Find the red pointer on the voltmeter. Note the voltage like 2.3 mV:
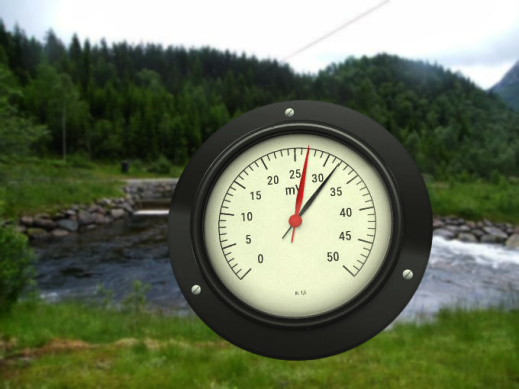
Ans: 27 mV
